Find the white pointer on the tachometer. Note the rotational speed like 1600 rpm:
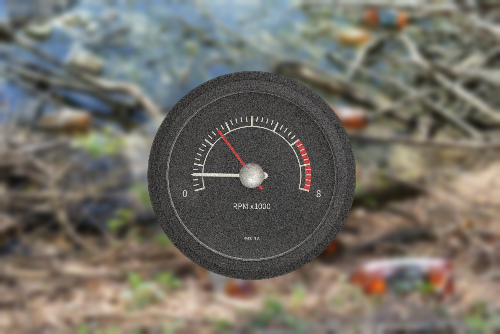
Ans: 600 rpm
